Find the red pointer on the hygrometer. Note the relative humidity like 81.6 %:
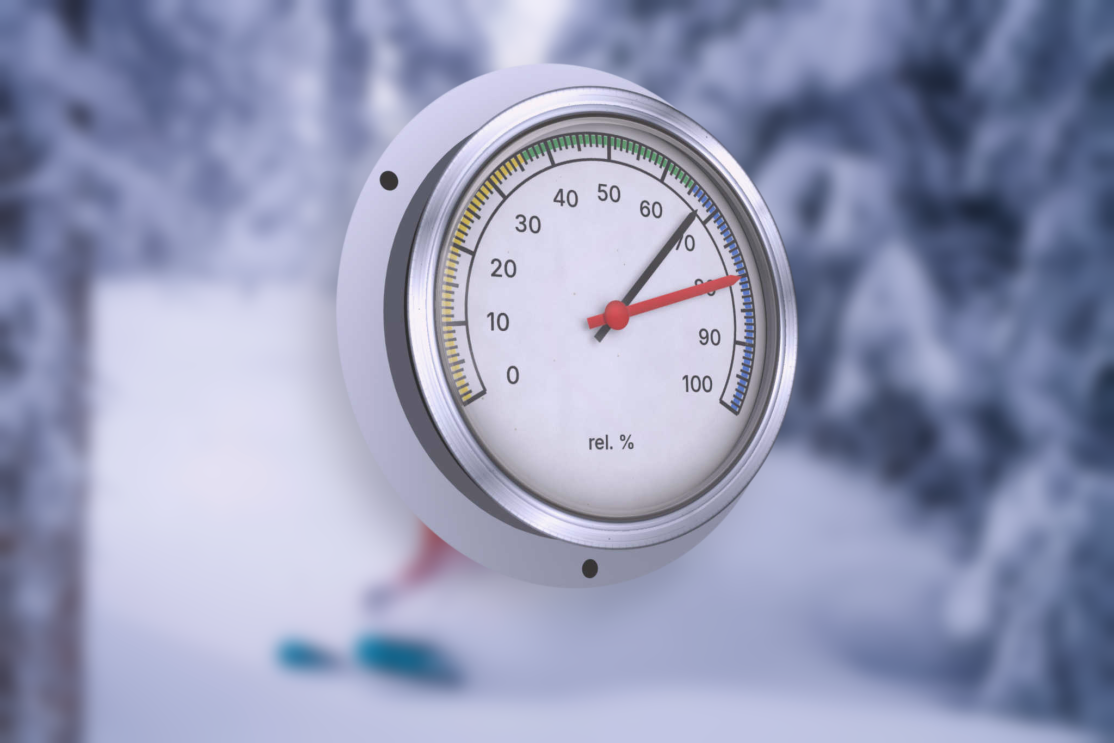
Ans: 80 %
